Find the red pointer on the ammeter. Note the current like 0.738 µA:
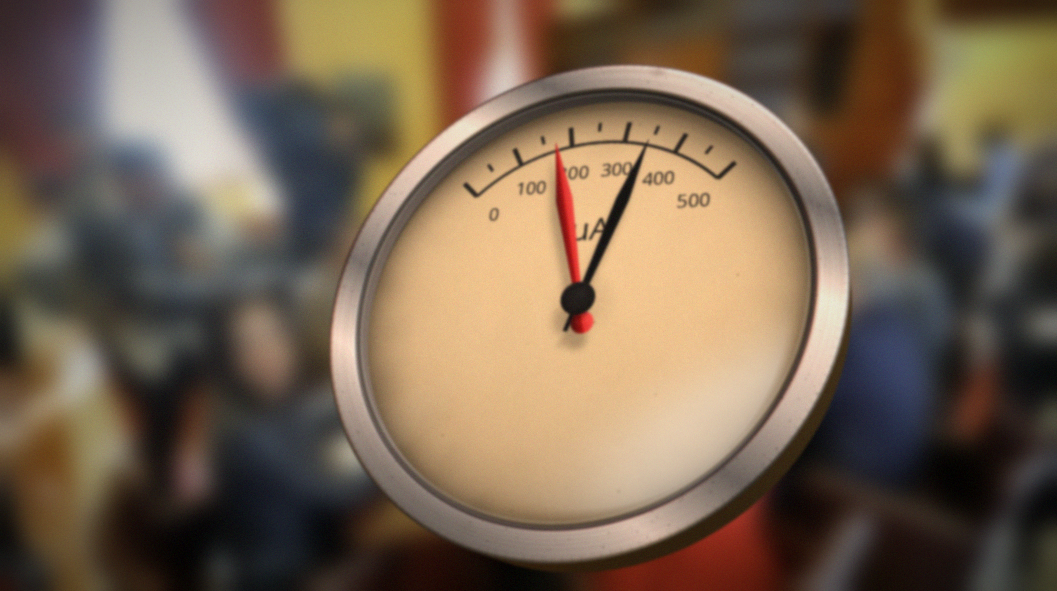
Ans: 175 µA
